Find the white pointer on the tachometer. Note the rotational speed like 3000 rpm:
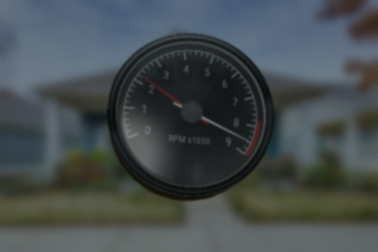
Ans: 8600 rpm
